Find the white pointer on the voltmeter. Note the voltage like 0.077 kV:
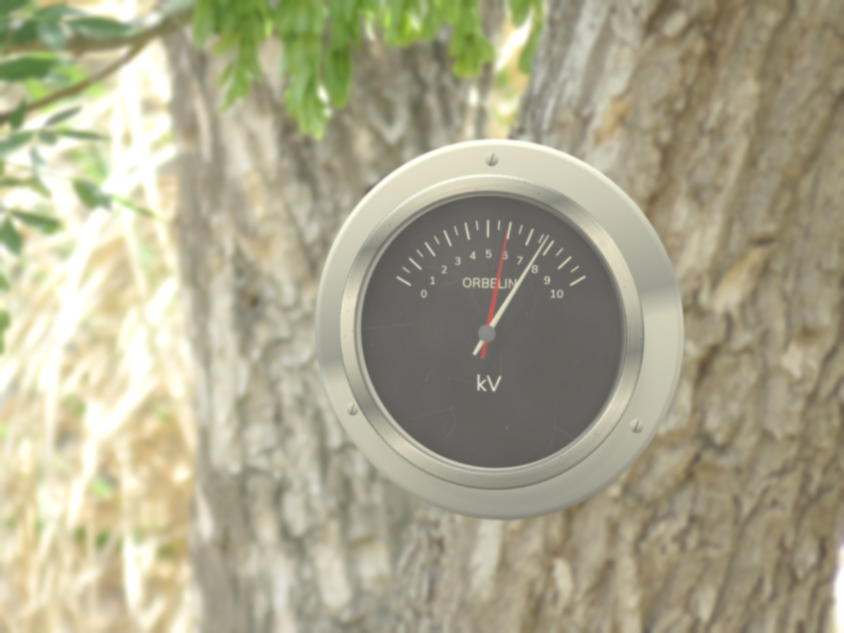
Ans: 7.75 kV
